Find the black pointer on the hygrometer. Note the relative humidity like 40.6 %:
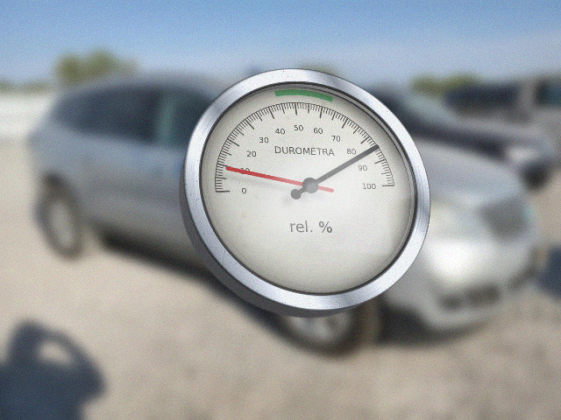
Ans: 85 %
